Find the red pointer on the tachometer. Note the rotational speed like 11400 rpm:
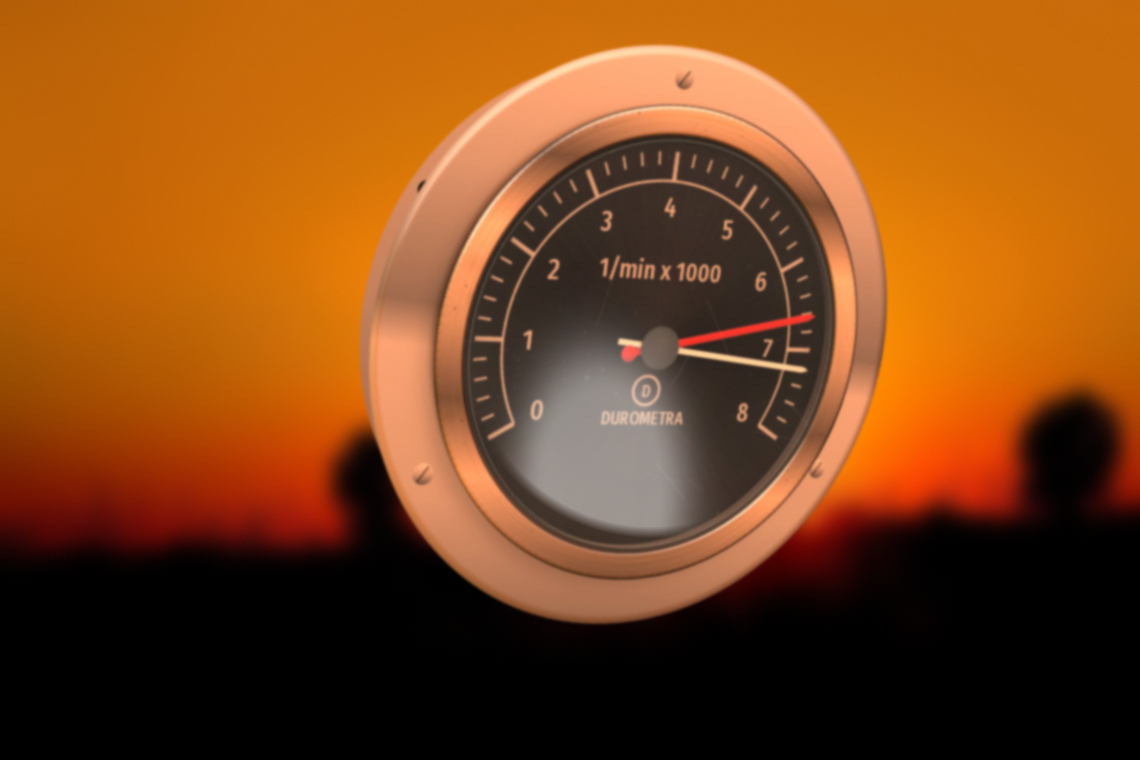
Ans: 6600 rpm
